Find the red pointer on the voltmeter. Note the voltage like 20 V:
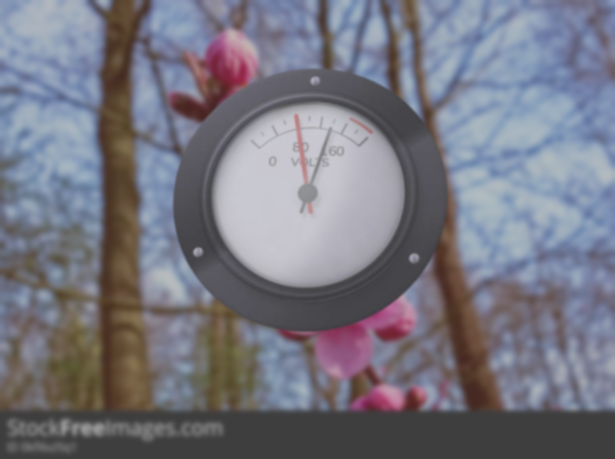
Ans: 80 V
